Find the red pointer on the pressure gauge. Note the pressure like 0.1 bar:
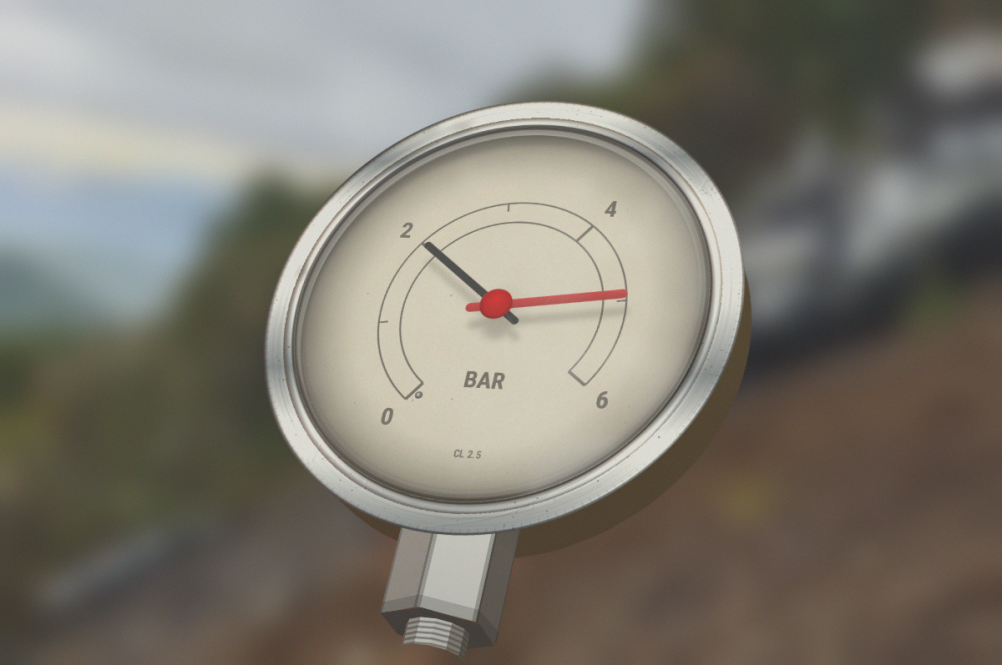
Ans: 5 bar
